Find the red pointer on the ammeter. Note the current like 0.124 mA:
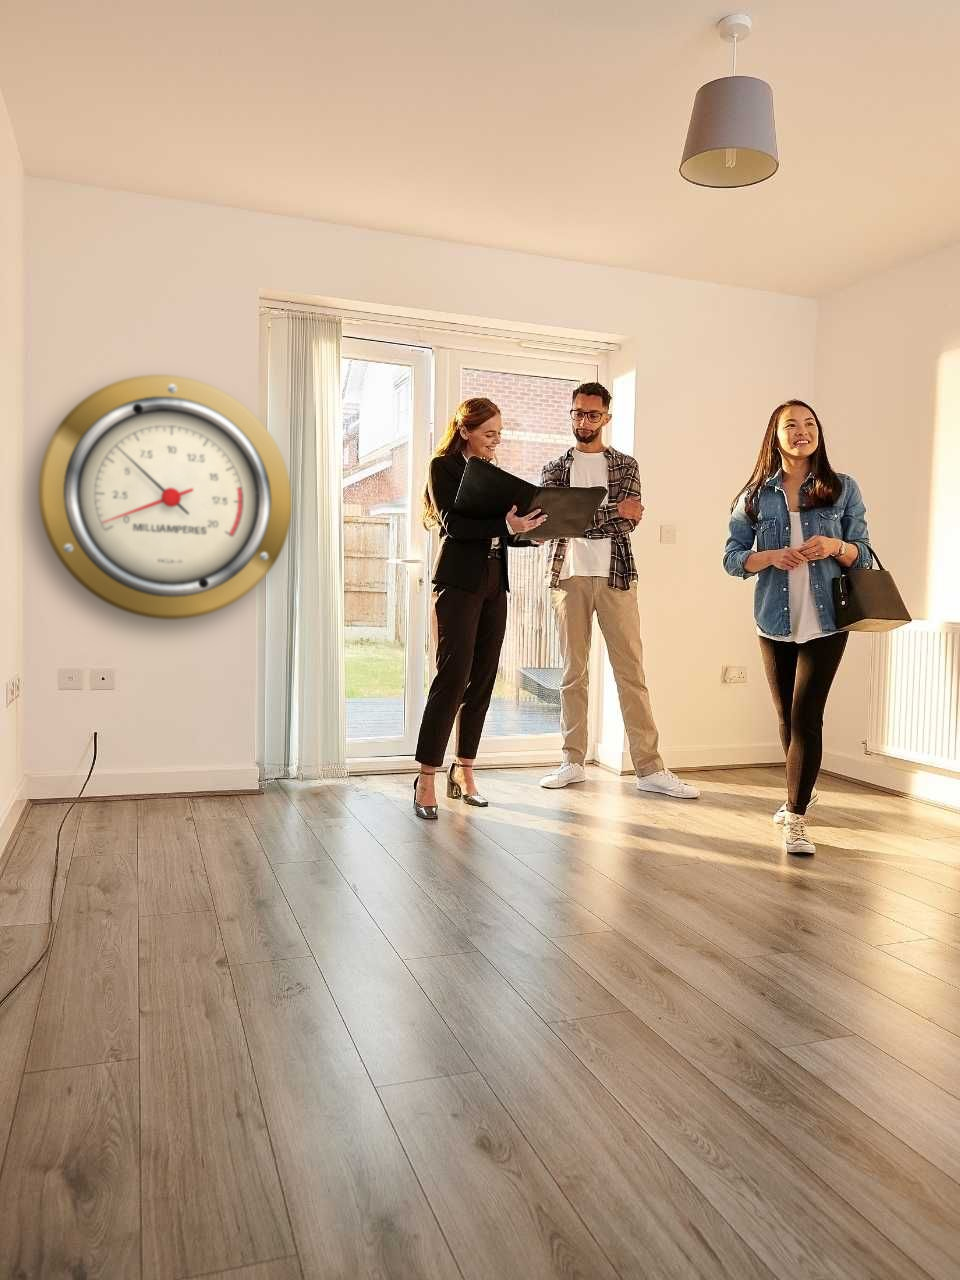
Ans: 0.5 mA
